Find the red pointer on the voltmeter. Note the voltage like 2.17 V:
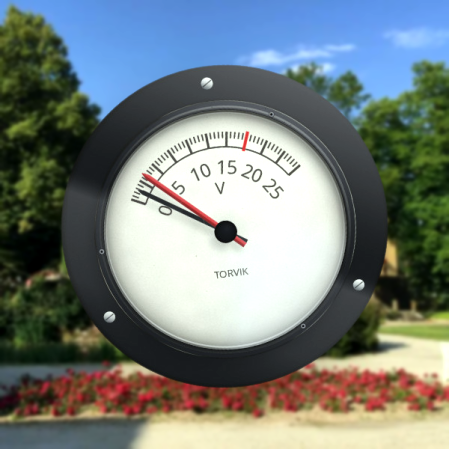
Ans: 3.5 V
